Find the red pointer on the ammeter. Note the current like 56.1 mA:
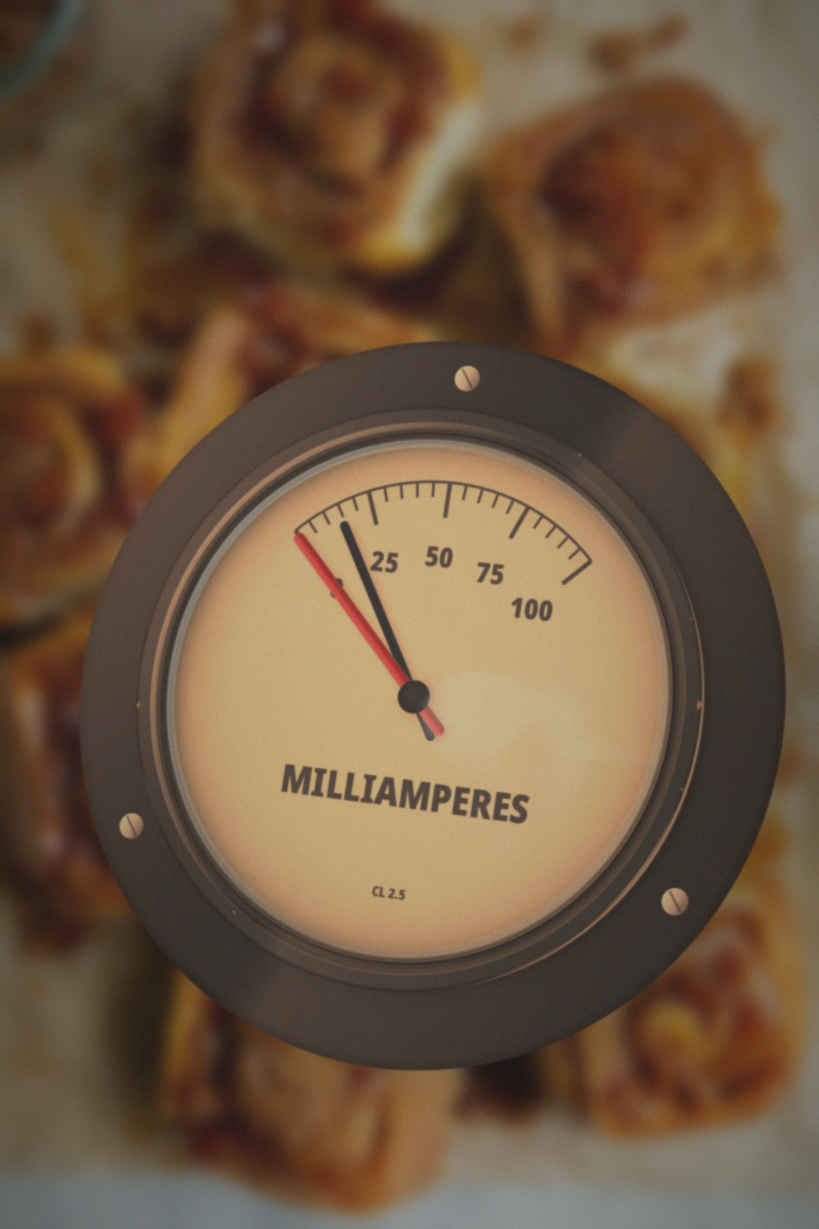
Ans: 0 mA
